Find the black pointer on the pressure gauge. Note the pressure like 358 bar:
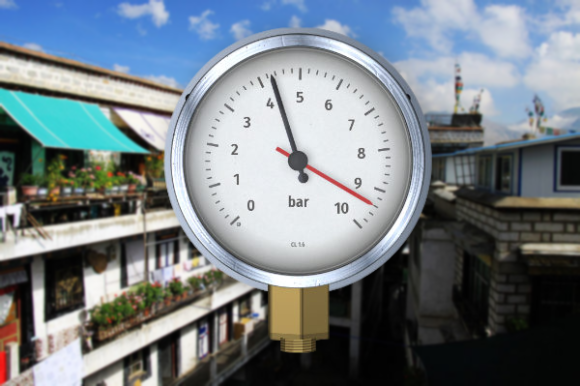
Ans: 4.3 bar
